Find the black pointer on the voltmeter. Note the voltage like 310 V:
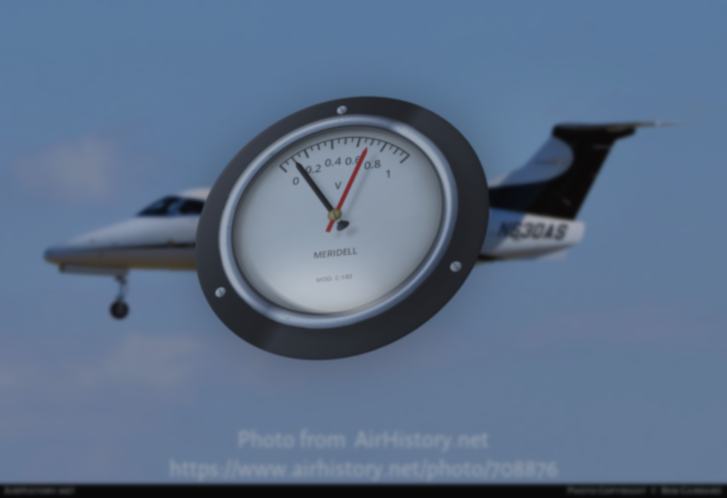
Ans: 0.1 V
